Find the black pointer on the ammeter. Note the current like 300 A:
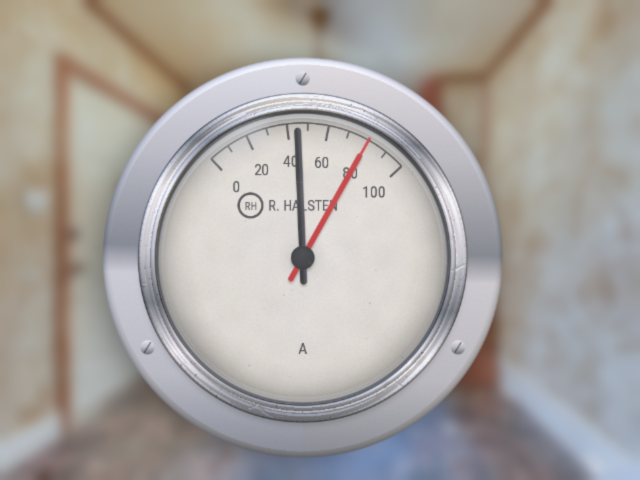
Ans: 45 A
